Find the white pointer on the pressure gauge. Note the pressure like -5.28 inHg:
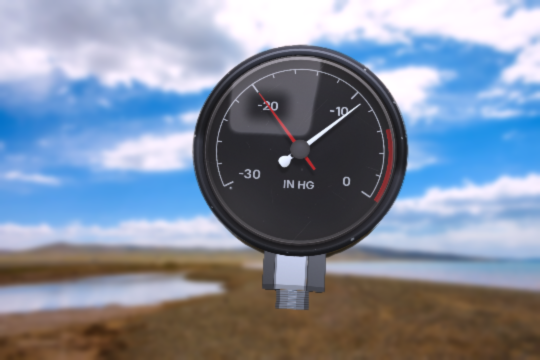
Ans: -9 inHg
